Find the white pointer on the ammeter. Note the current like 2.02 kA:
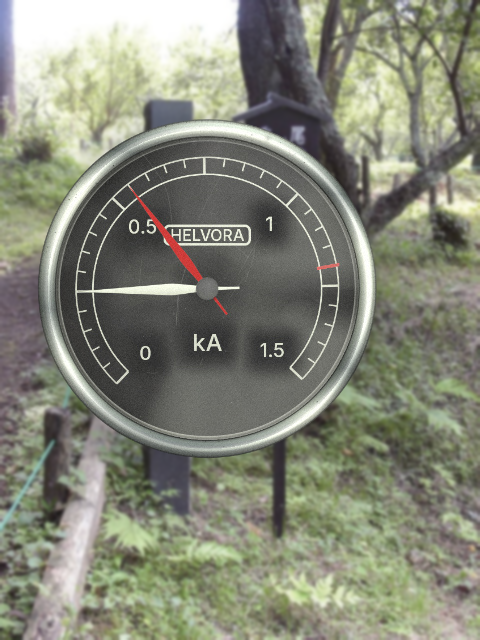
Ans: 0.25 kA
